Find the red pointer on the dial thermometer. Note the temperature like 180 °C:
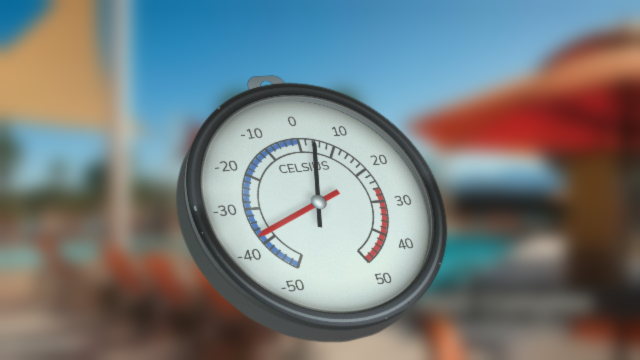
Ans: -38 °C
